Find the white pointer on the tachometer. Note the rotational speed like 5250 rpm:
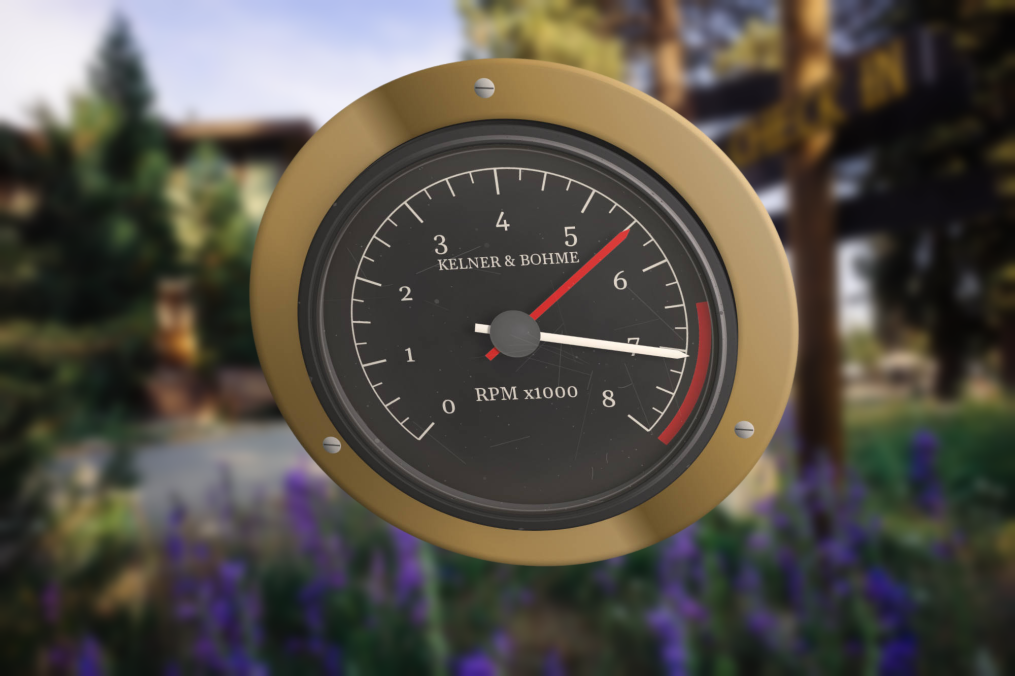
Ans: 7000 rpm
